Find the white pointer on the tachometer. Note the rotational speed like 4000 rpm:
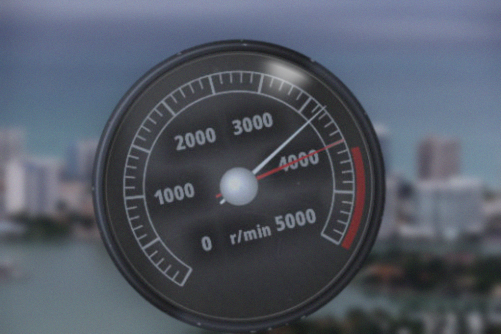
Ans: 3650 rpm
